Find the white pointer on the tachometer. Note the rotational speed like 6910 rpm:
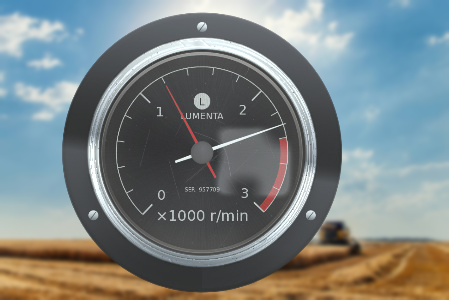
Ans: 2300 rpm
